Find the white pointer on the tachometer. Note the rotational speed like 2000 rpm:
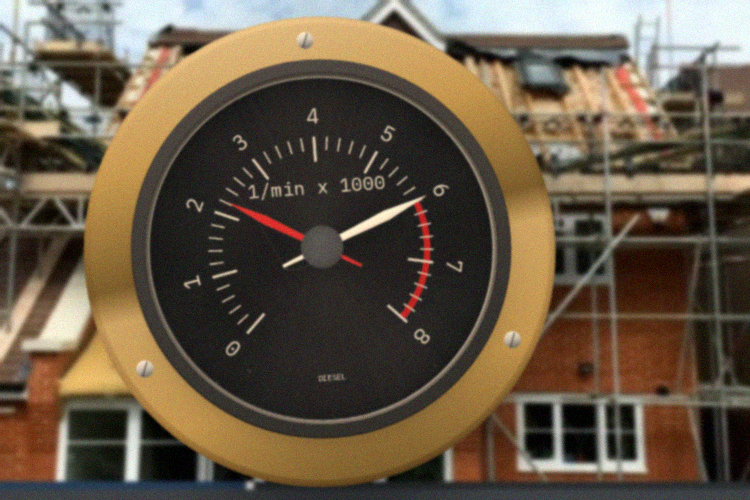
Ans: 6000 rpm
